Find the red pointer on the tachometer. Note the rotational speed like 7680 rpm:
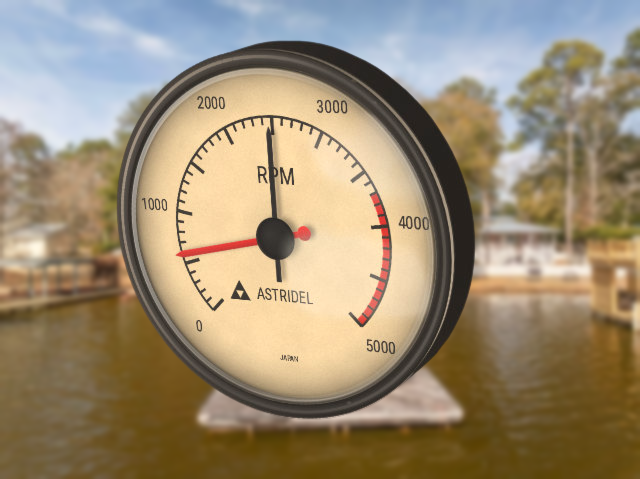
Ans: 600 rpm
